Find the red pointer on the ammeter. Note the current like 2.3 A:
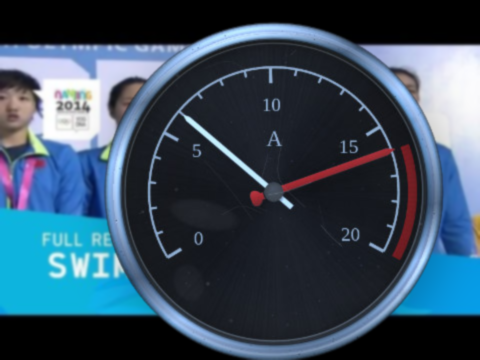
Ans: 16 A
